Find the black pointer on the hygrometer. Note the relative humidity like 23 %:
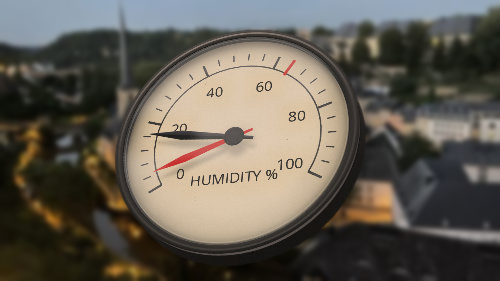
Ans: 16 %
